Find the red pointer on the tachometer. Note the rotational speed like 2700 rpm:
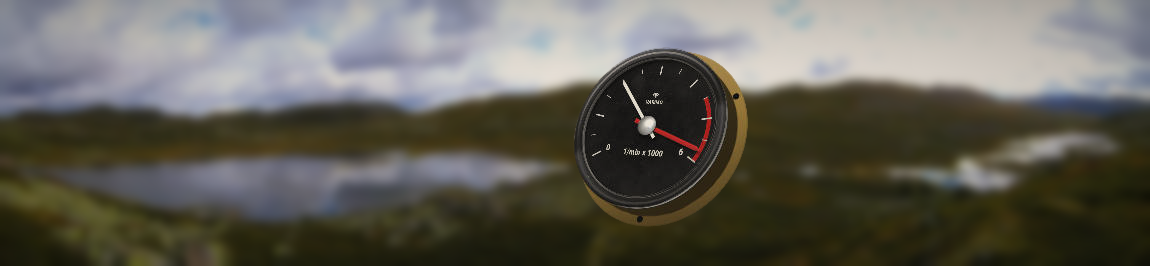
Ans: 5750 rpm
